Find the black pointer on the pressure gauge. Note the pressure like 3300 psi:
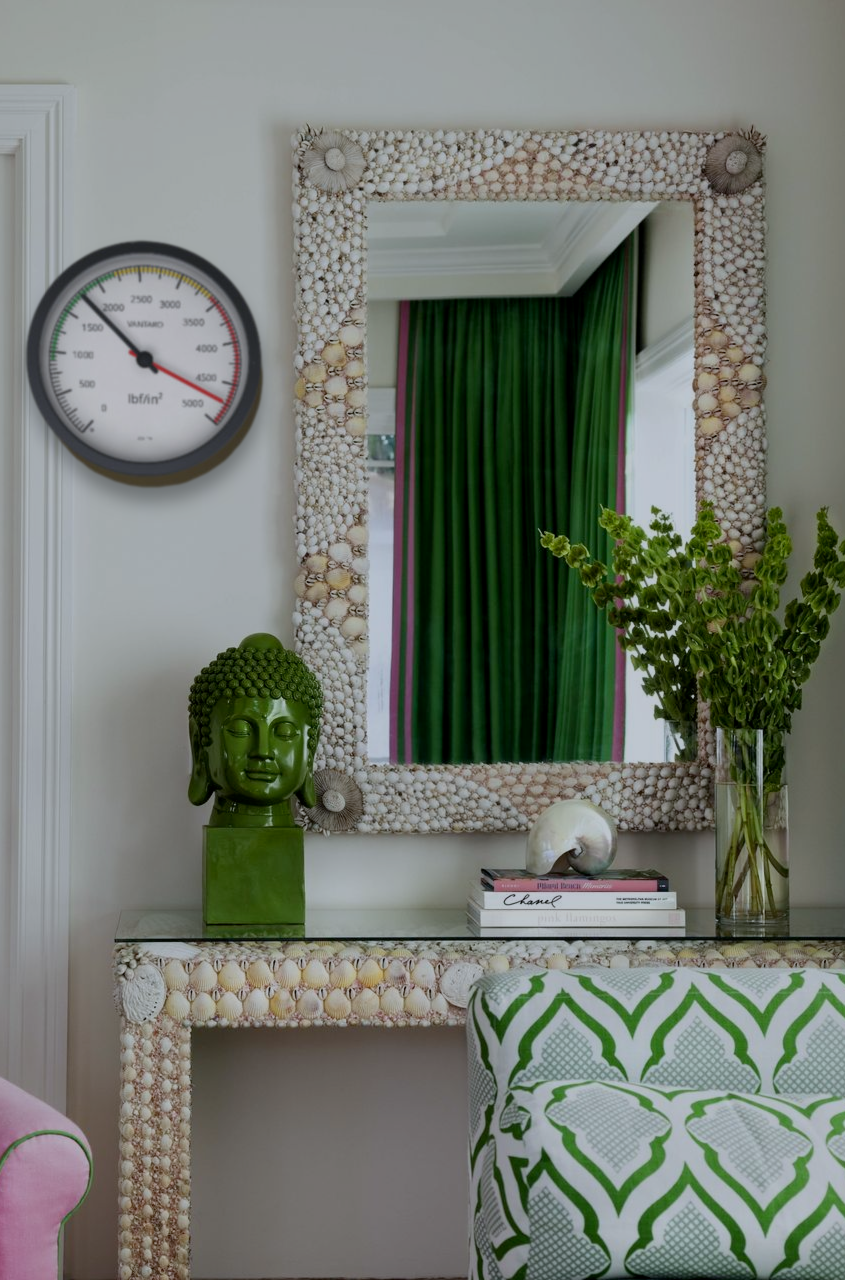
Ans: 1750 psi
